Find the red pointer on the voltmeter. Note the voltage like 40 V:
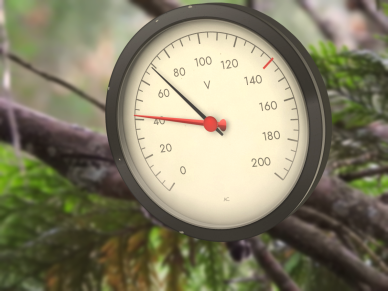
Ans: 42.5 V
